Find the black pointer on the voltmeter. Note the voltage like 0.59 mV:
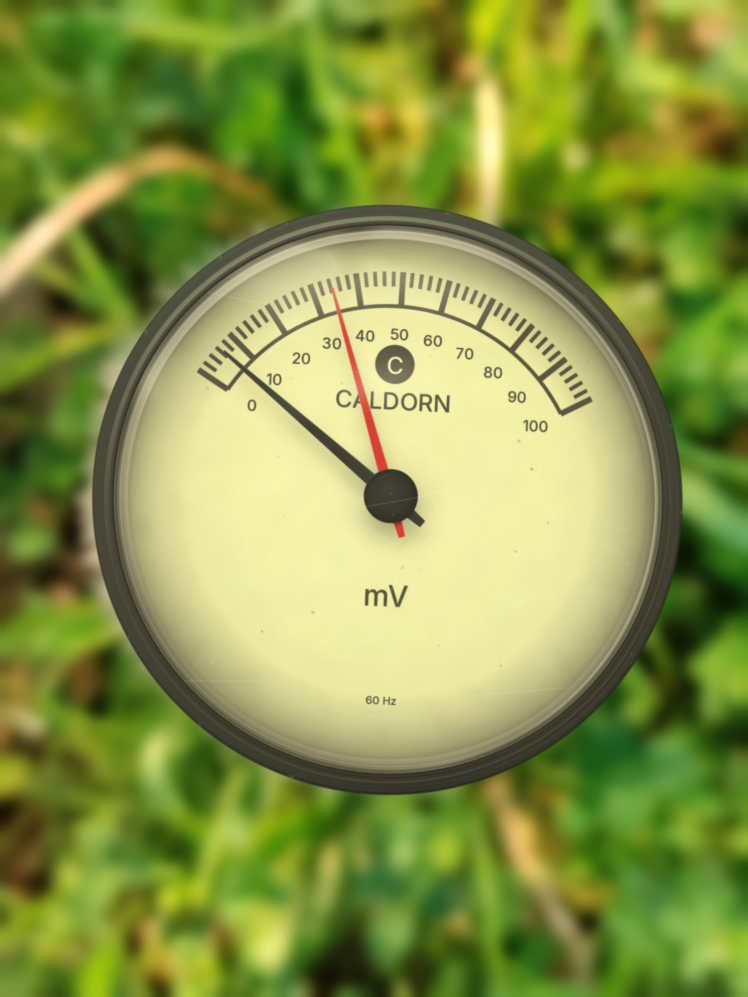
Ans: 6 mV
